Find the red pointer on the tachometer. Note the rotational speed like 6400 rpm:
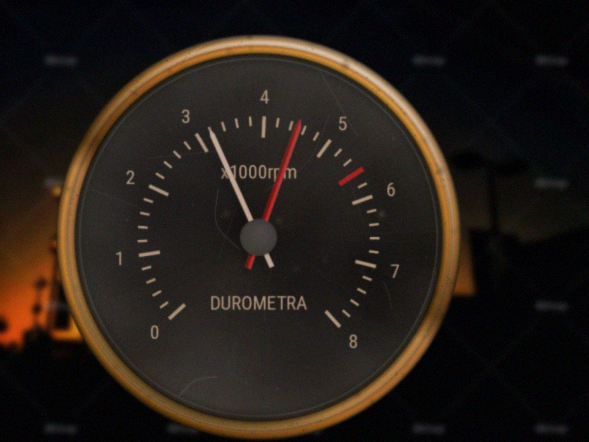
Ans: 4500 rpm
